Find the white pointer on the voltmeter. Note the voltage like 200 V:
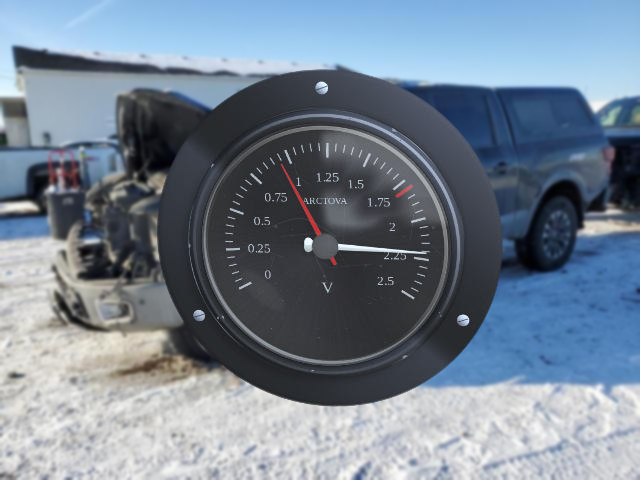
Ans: 2.2 V
